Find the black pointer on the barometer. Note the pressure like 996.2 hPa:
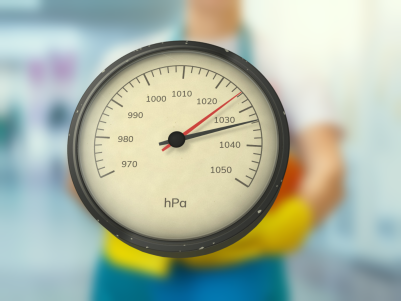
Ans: 1034 hPa
